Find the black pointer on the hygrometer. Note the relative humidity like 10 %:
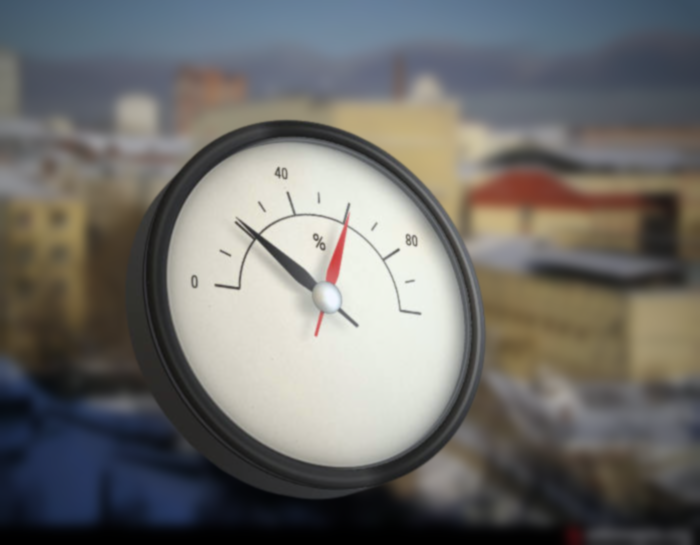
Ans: 20 %
